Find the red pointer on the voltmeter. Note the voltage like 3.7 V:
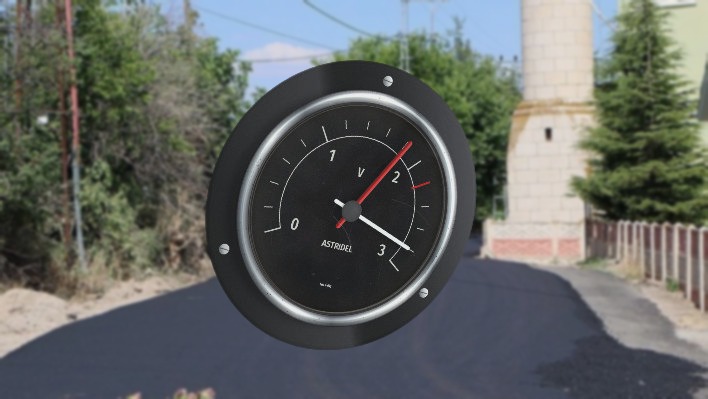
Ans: 1.8 V
